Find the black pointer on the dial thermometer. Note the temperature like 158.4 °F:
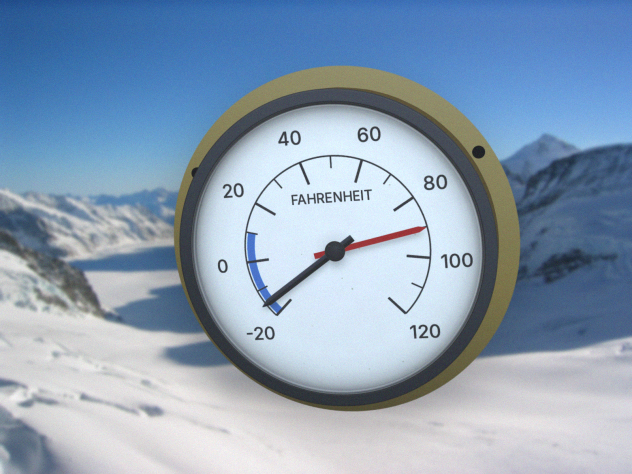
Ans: -15 °F
